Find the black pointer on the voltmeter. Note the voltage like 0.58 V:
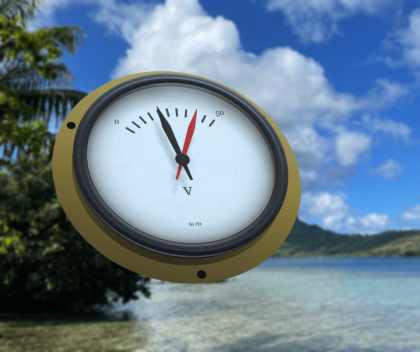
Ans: 20 V
